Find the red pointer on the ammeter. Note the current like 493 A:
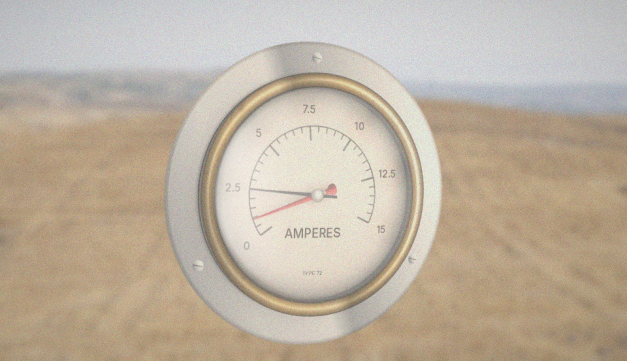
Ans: 1 A
